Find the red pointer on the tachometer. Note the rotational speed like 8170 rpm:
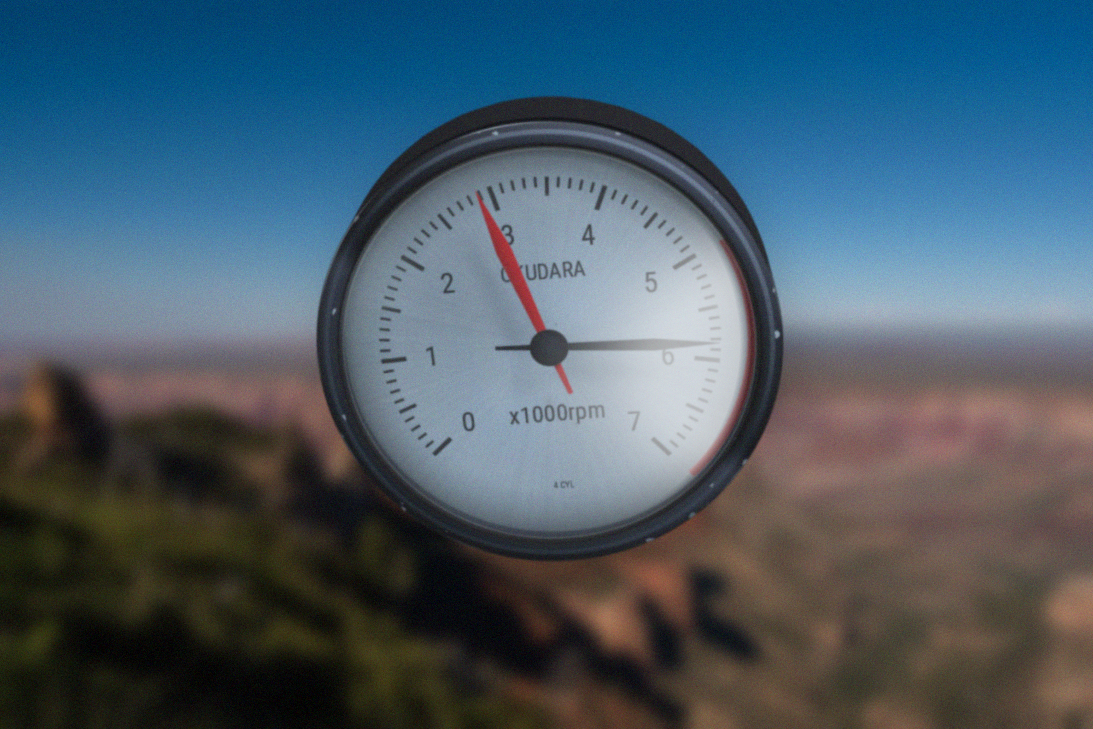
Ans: 2900 rpm
